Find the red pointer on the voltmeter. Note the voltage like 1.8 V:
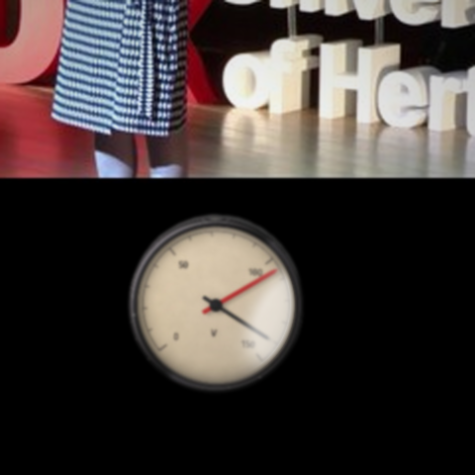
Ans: 105 V
